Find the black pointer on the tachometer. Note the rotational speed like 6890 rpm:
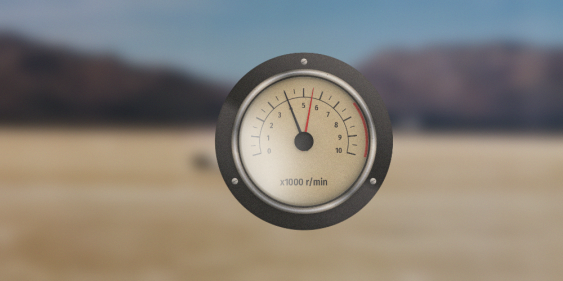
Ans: 4000 rpm
